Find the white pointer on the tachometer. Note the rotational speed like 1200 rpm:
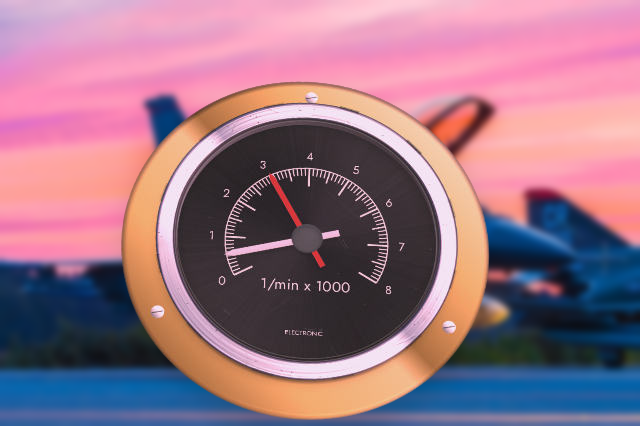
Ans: 500 rpm
